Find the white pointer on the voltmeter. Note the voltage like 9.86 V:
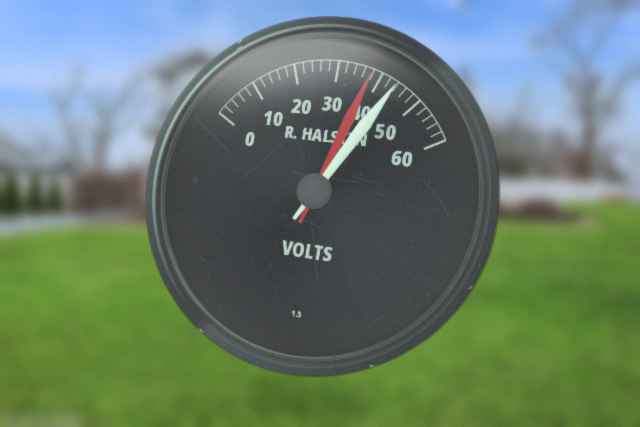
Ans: 44 V
